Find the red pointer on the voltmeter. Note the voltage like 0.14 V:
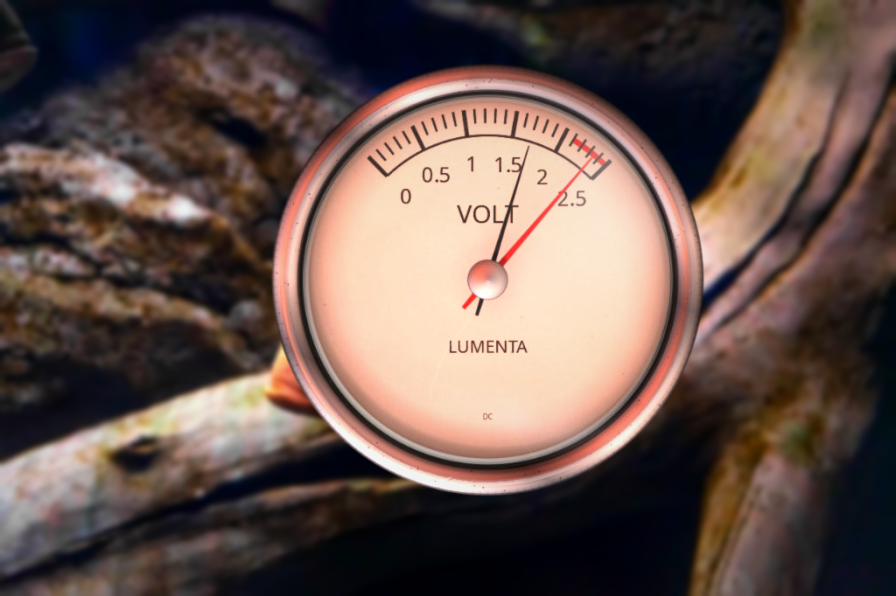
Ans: 2.35 V
